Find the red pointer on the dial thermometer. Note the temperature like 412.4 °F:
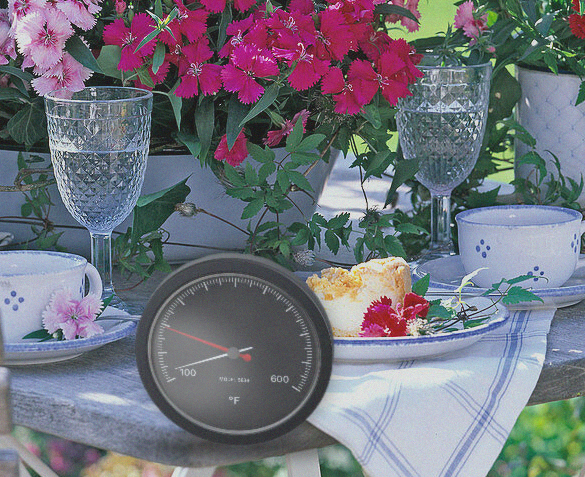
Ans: 200 °F
